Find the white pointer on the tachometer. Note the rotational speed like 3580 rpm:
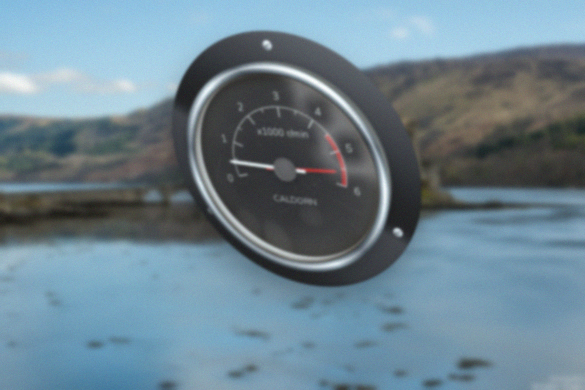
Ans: 500 rpm
